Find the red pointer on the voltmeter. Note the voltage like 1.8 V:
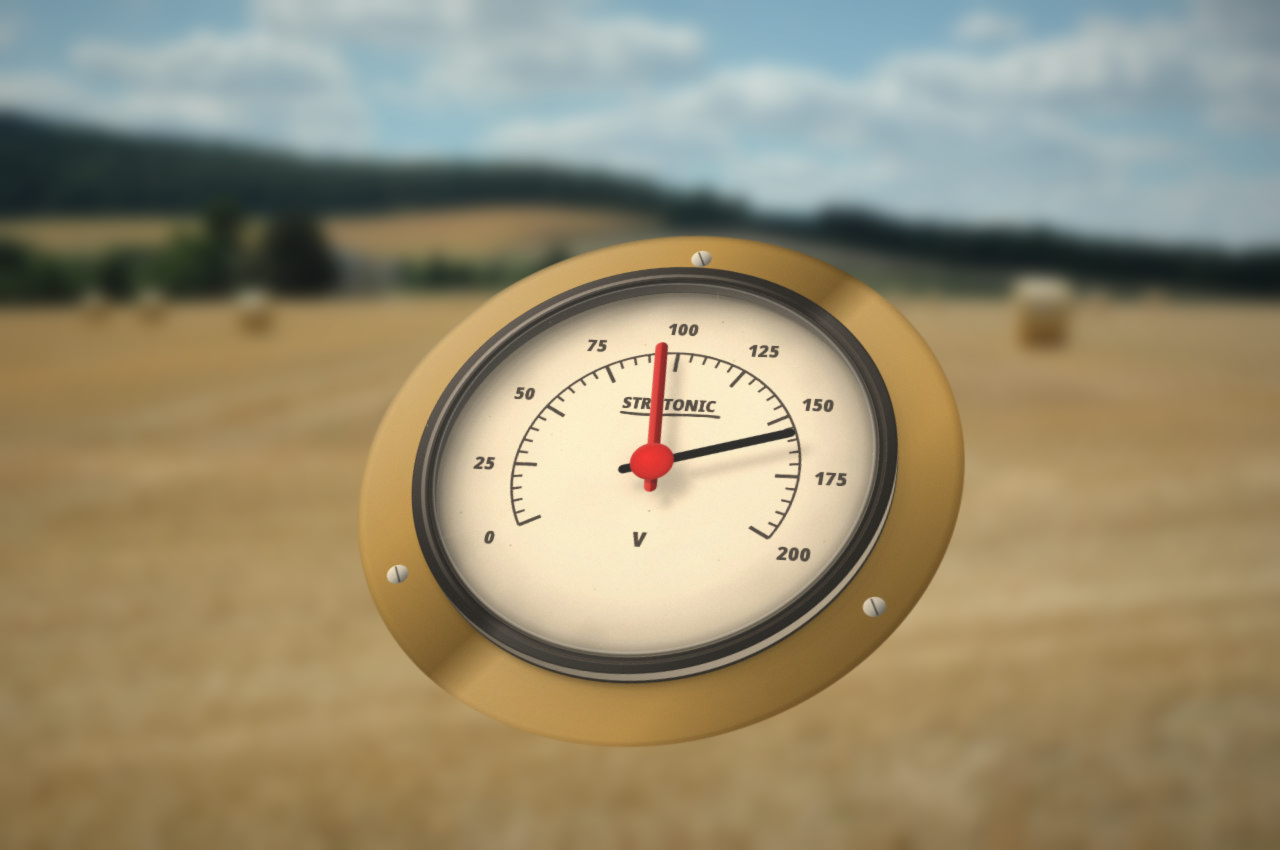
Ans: 95 V
